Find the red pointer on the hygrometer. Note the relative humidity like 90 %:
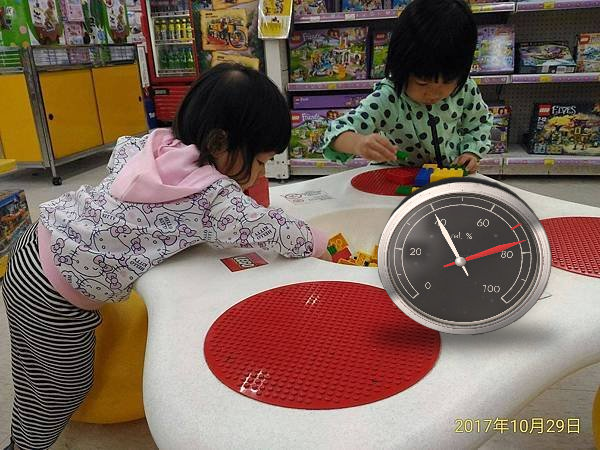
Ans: 75 %
